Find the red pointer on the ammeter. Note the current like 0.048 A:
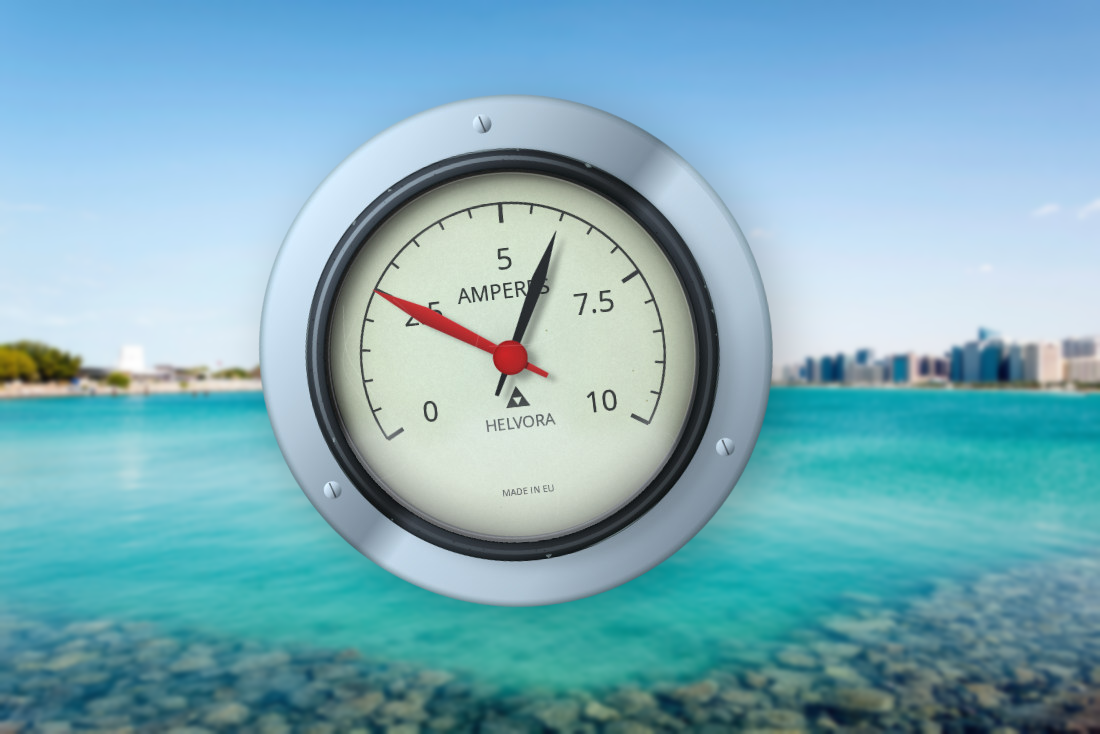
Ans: 2.5 A
